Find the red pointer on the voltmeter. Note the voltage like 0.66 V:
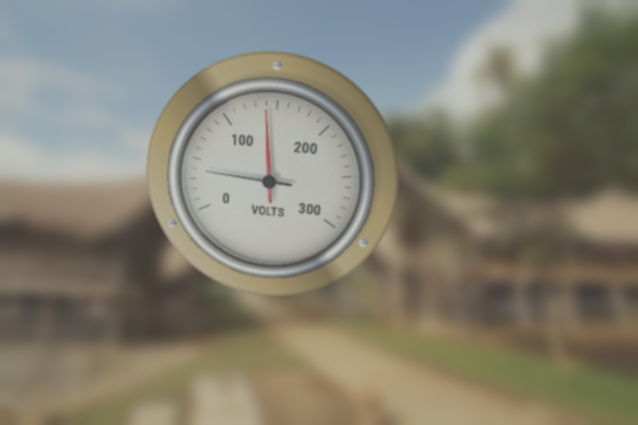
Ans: 140 V
